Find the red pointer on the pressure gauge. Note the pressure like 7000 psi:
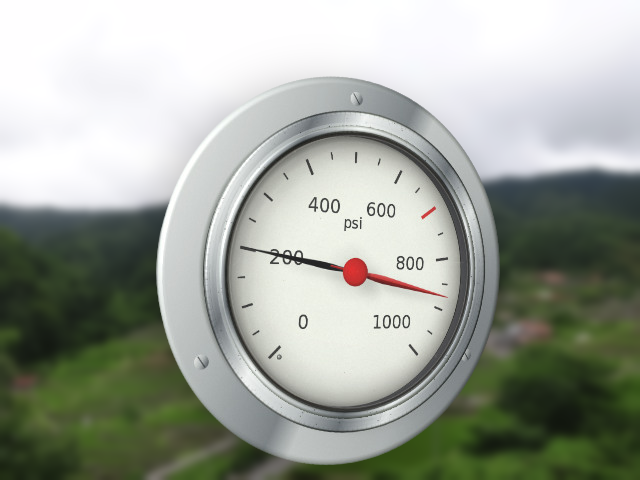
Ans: 875 psi
